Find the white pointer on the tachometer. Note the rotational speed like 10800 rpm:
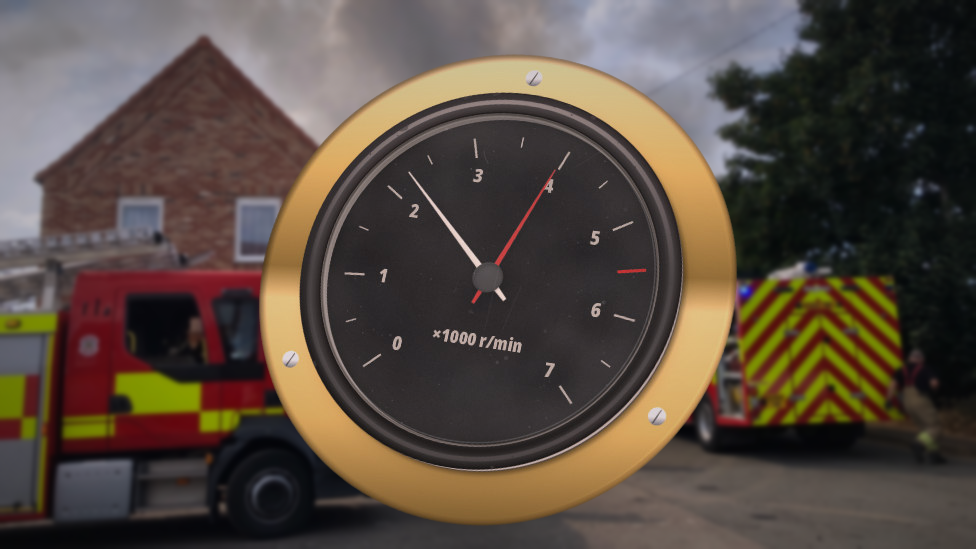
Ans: 2250 rpm
